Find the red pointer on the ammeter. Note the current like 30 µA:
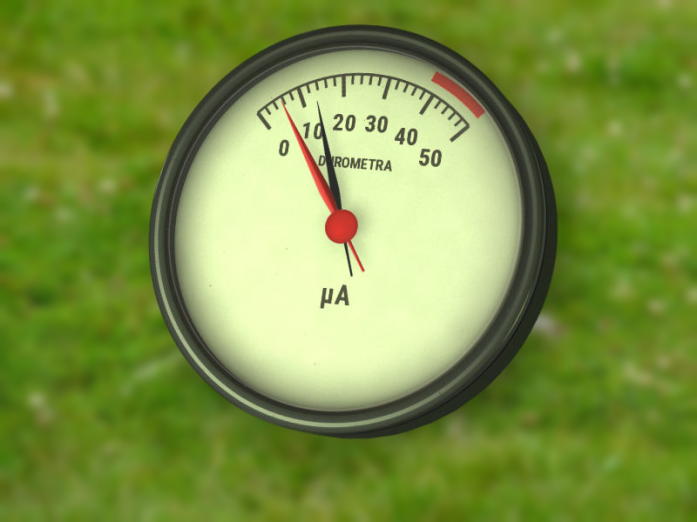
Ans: 6 µA
